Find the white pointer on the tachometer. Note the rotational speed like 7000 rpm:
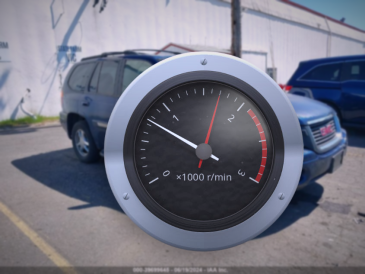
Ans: 750 rpm
